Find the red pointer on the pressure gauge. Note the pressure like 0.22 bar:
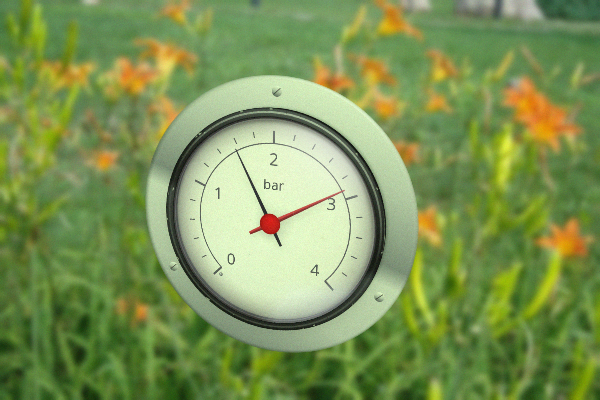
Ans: 2.9 bar
